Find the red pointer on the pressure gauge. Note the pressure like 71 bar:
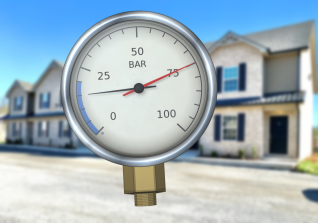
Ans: 75 bar
